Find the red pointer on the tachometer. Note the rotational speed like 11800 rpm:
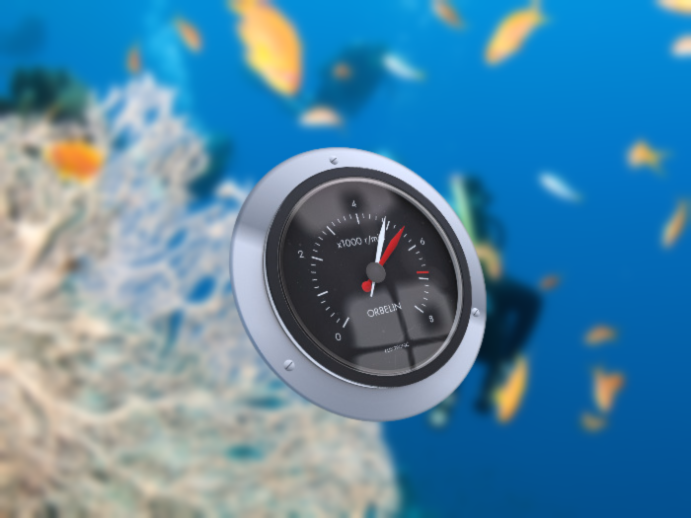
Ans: 5400 rpm
